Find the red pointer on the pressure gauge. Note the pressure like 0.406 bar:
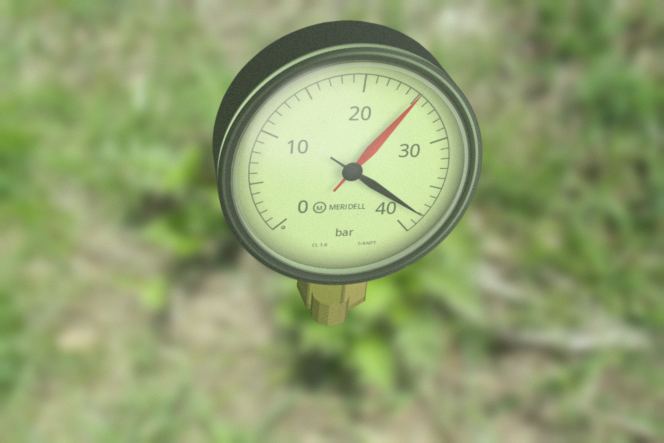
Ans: 25 bar
